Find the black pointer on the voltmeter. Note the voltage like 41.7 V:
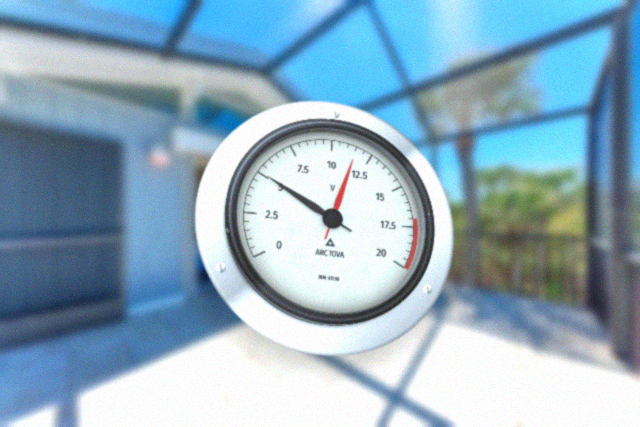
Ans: 5 V
